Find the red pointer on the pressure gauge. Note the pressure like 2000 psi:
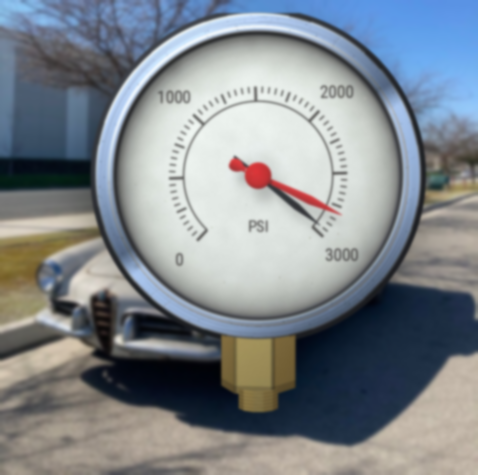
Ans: 2800 psi
